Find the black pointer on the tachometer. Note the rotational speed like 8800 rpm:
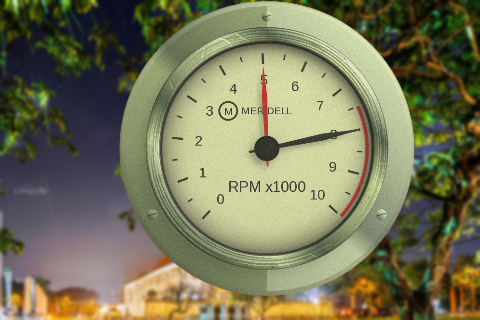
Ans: 8000 rpm
